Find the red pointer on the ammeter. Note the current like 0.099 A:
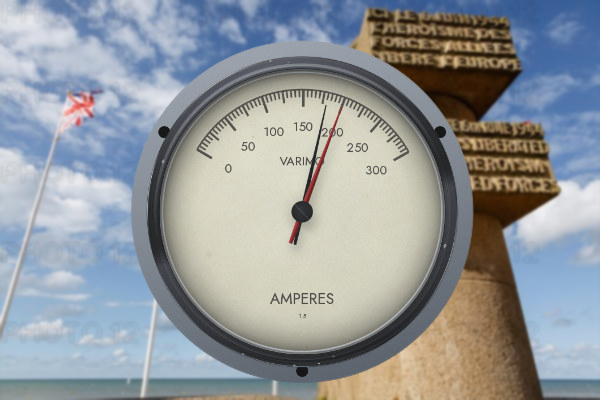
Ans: 200 A
